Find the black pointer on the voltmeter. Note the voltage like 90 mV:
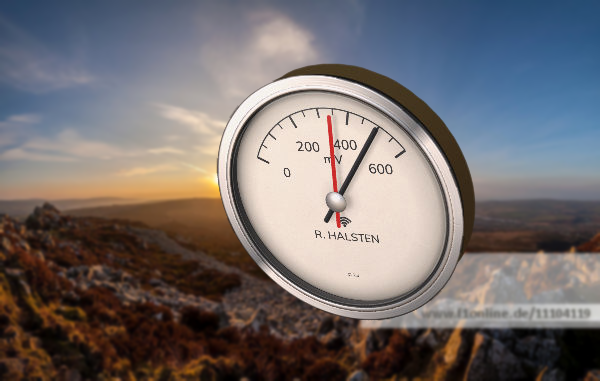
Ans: 500 mV
